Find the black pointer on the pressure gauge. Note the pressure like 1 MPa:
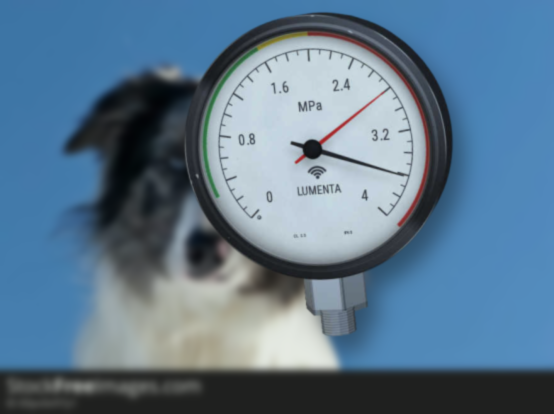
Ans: 3.6 MPa
